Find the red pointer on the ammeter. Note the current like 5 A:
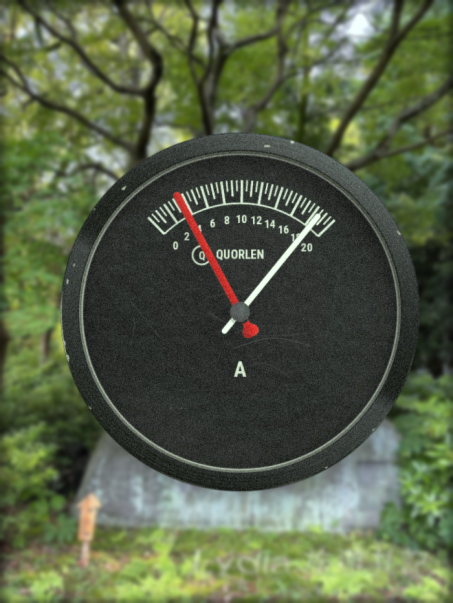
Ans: 3.5 A
